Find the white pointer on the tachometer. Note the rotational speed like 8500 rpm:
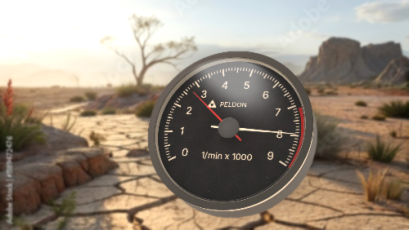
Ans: 8000 rpm
